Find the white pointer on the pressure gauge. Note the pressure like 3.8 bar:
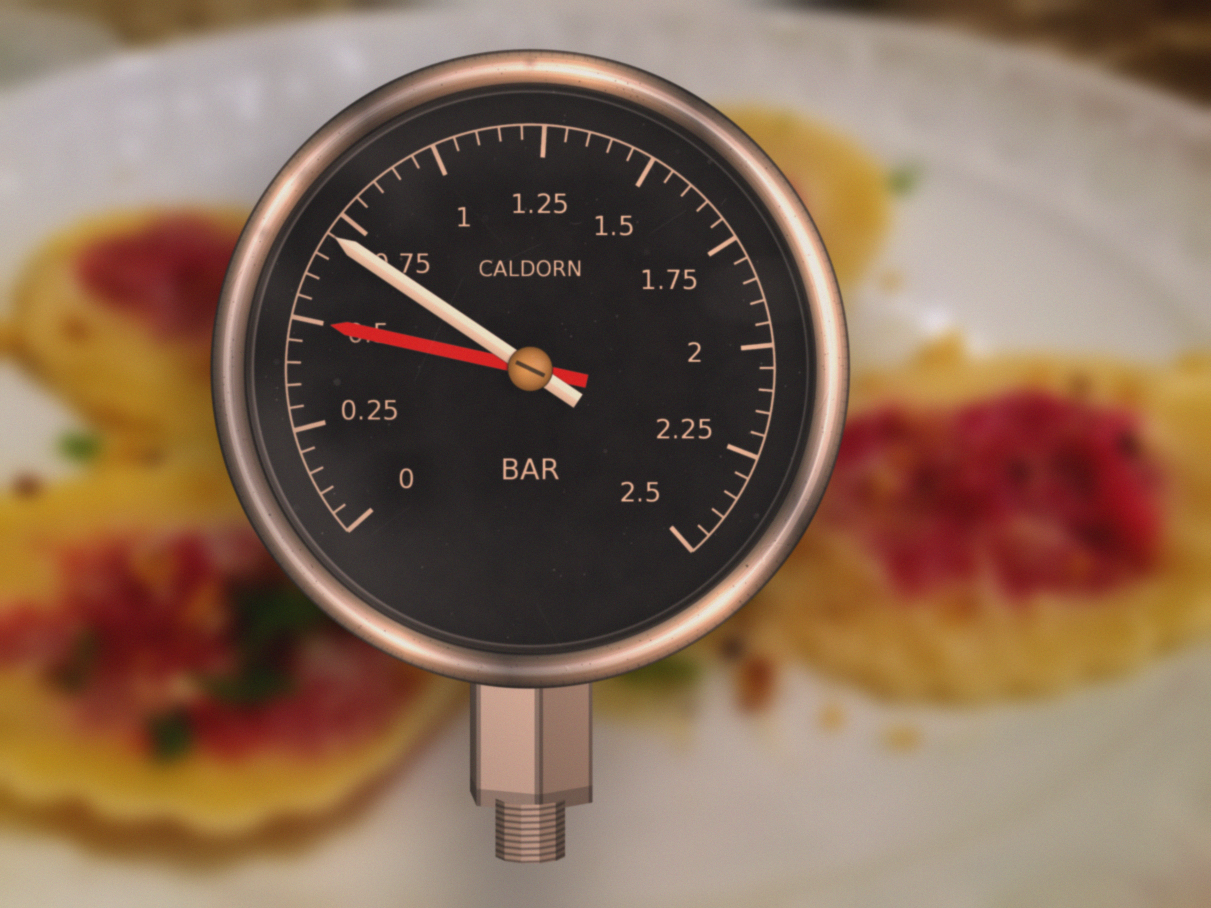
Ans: 0.7 bar
